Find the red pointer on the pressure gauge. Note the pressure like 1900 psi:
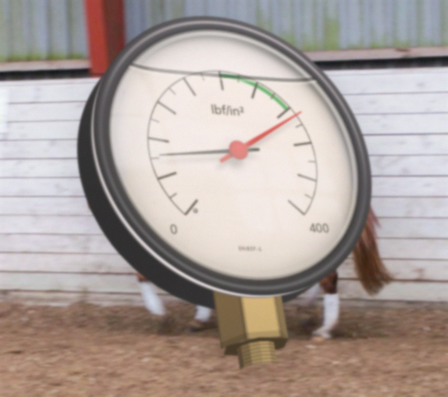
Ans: 290 psi
